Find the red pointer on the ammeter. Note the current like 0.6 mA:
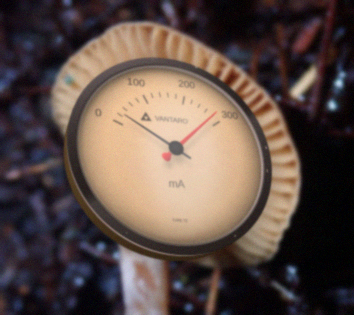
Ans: 280 mA
